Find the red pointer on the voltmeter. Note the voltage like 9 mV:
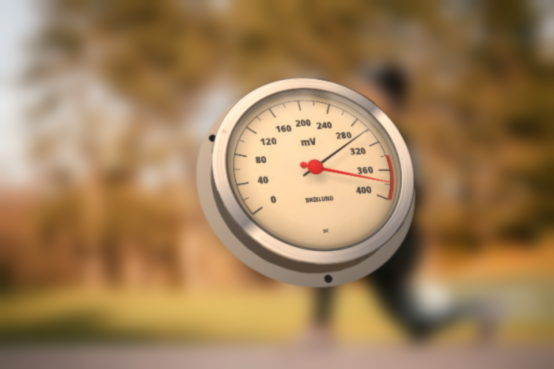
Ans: 380 mV
